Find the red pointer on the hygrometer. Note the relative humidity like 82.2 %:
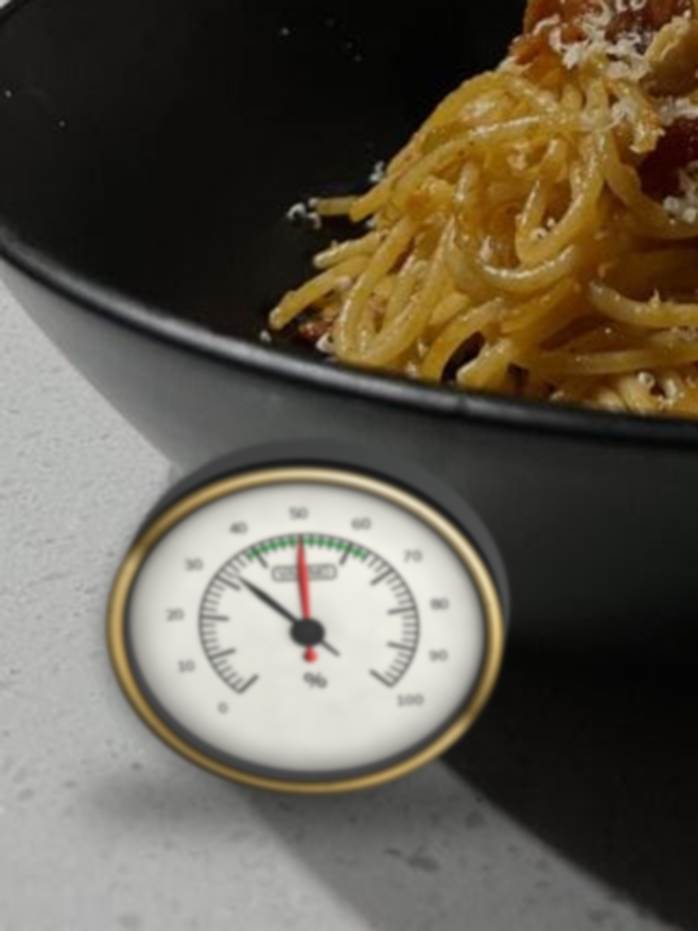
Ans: 50 %
